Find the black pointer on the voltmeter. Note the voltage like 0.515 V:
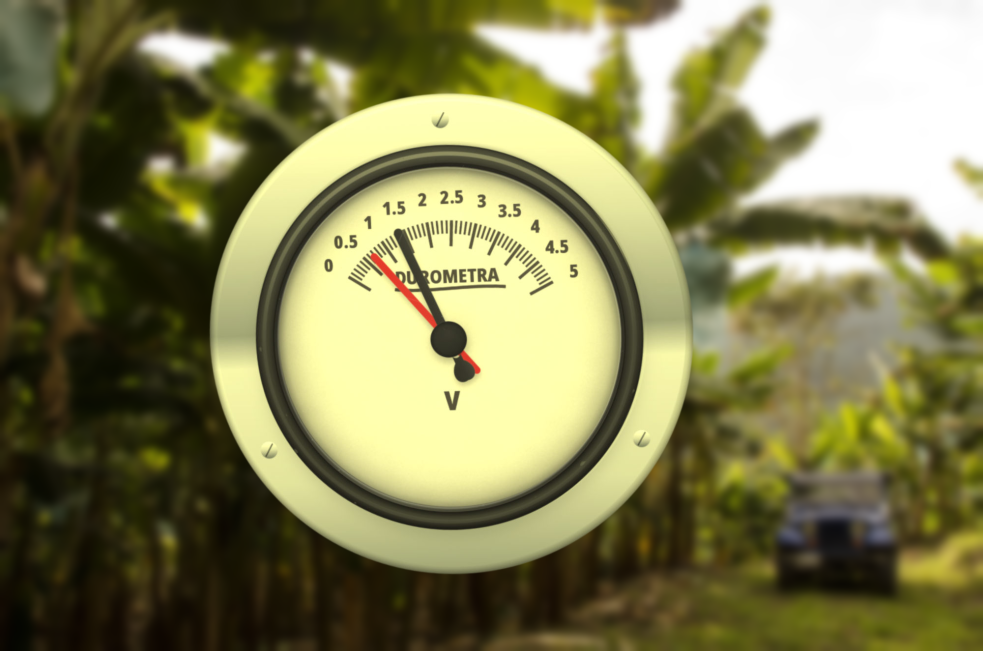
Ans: 1.4 V
